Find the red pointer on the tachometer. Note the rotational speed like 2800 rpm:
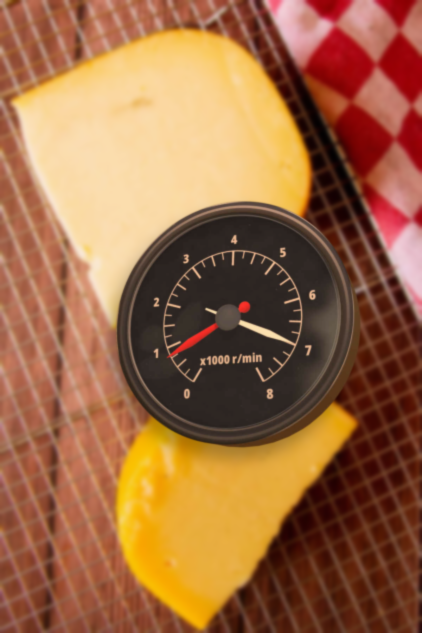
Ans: 750 rpm
